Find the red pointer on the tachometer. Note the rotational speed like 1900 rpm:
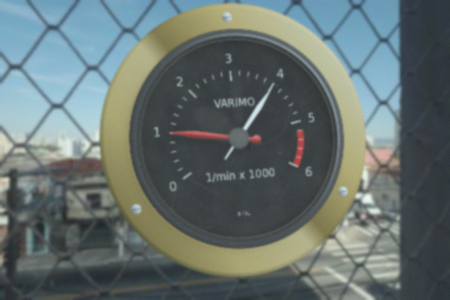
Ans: 1000 rpm
